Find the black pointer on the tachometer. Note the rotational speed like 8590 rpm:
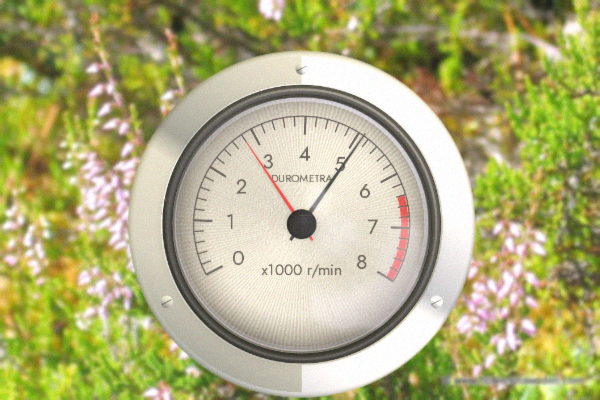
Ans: 5100 rpm
